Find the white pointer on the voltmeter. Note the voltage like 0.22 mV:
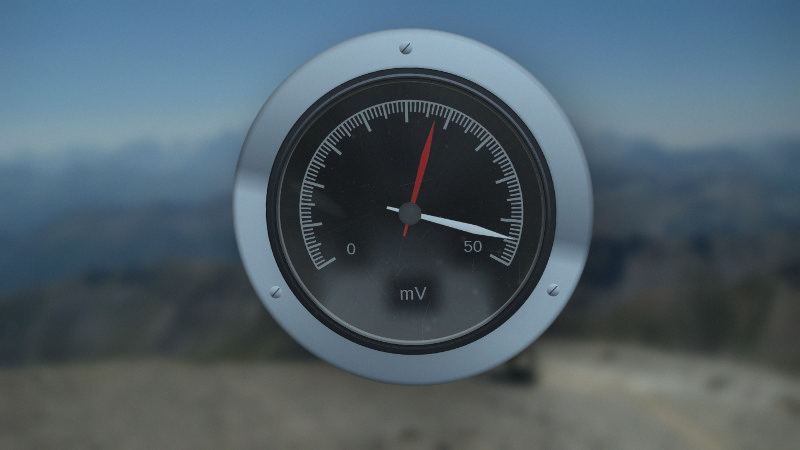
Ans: 47 mV
